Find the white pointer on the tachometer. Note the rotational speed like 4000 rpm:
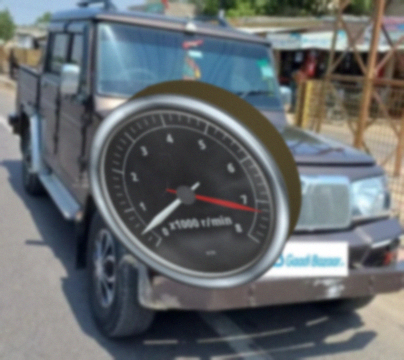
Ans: 400 rpm
